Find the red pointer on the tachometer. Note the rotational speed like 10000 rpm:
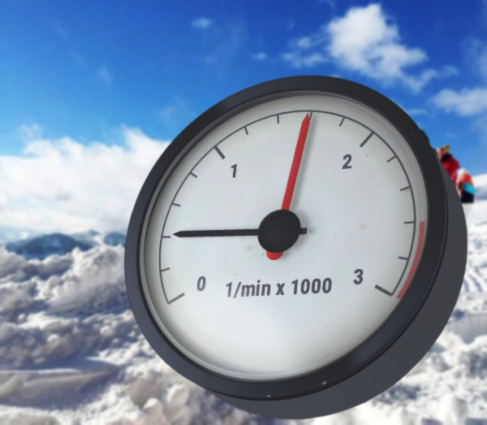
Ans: 1600 rpm
